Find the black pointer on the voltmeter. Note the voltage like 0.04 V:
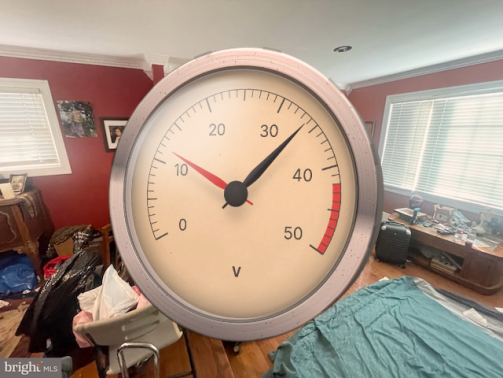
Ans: 34 V
